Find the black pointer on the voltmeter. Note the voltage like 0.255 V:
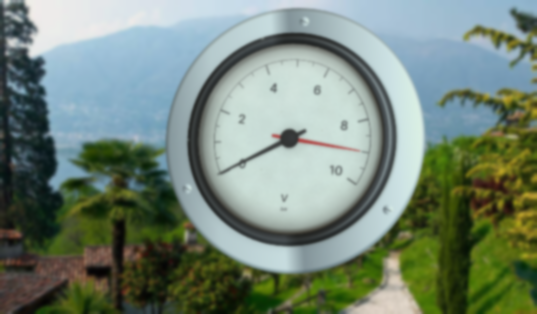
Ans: 0 V
